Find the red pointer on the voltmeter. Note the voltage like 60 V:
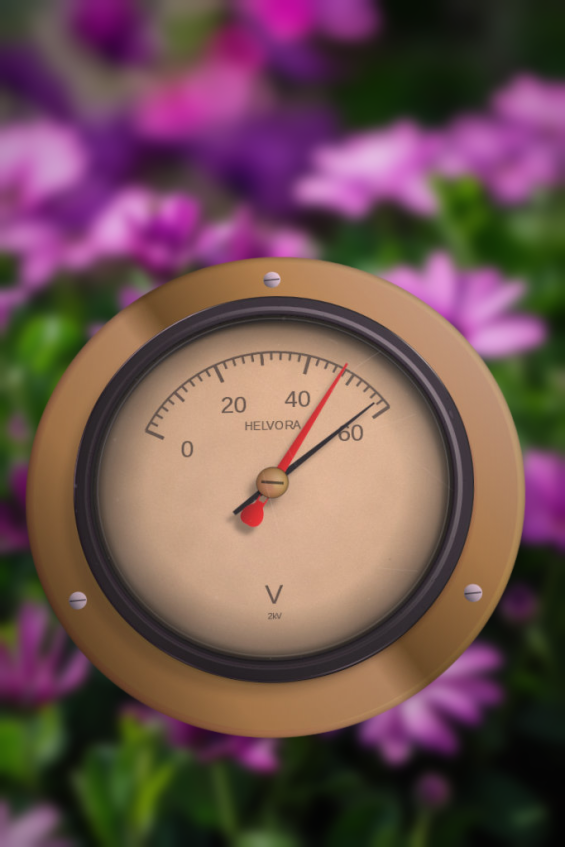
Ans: 48 V
